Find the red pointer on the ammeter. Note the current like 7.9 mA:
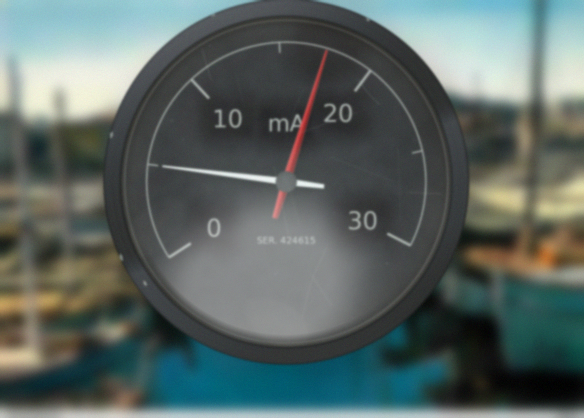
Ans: 17.5 mA
